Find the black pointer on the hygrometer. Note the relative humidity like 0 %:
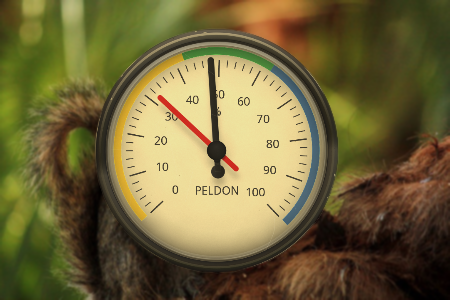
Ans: 48 %
